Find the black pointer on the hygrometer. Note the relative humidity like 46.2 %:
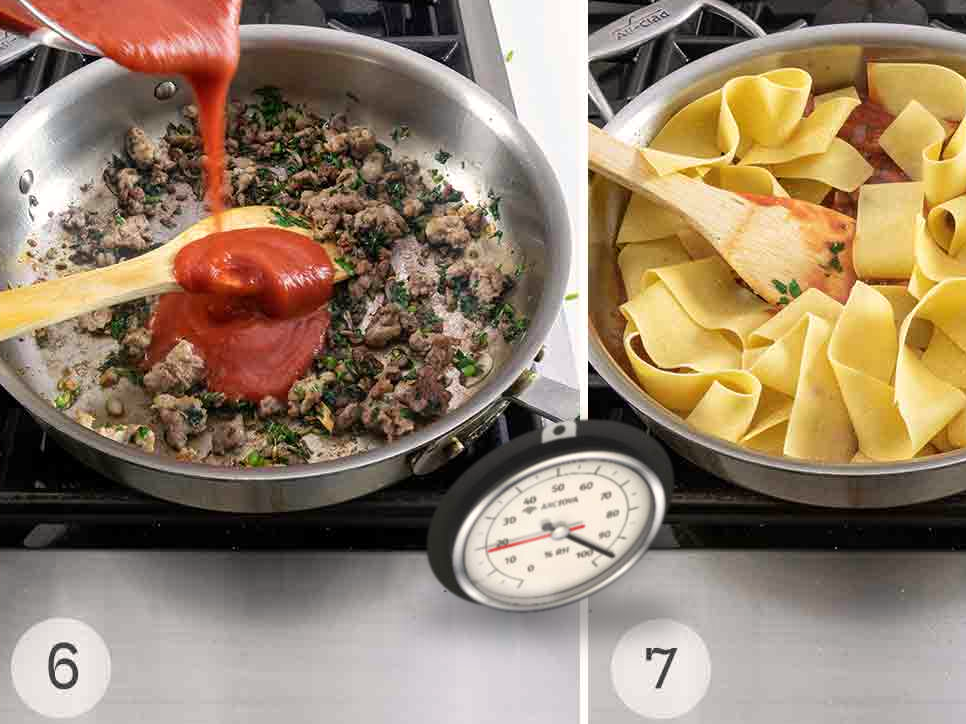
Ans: 95 %
